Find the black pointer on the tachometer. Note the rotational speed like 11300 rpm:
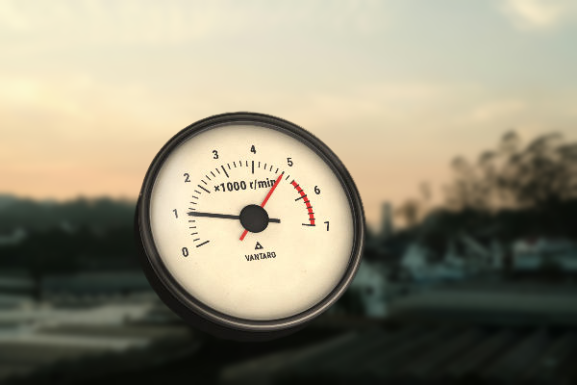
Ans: 1000 rpm
